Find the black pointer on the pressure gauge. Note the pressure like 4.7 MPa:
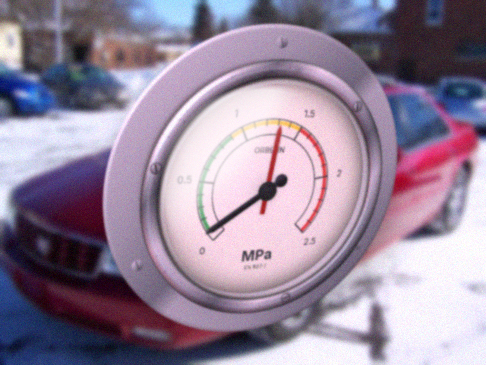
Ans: 0.1 MPa
